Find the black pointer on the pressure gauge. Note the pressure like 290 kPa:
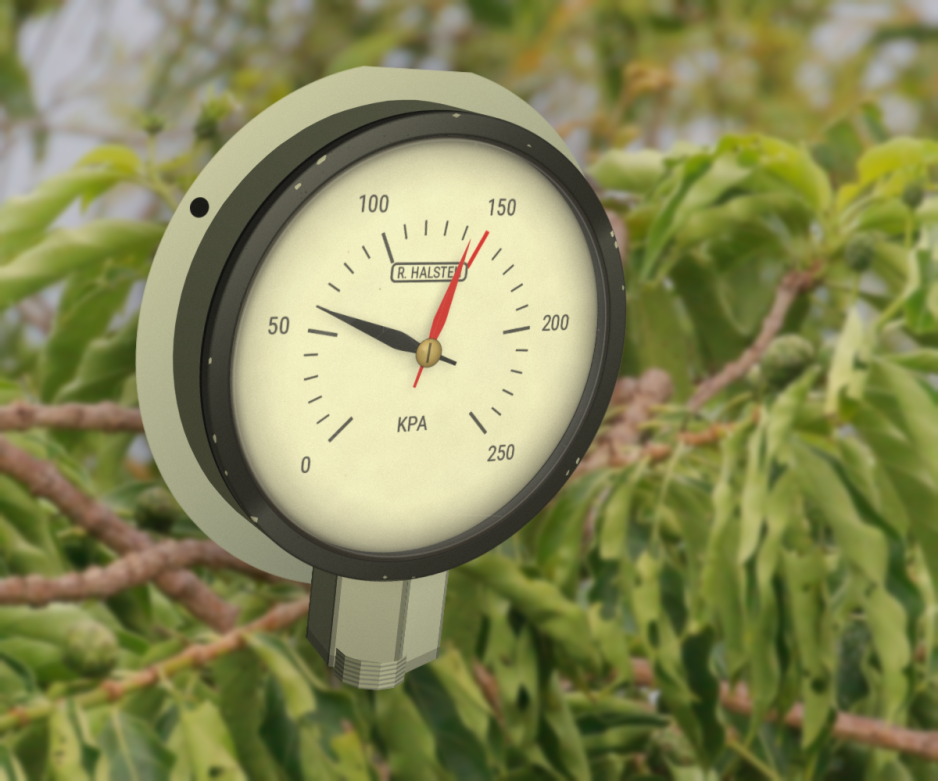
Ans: 60 kPa
